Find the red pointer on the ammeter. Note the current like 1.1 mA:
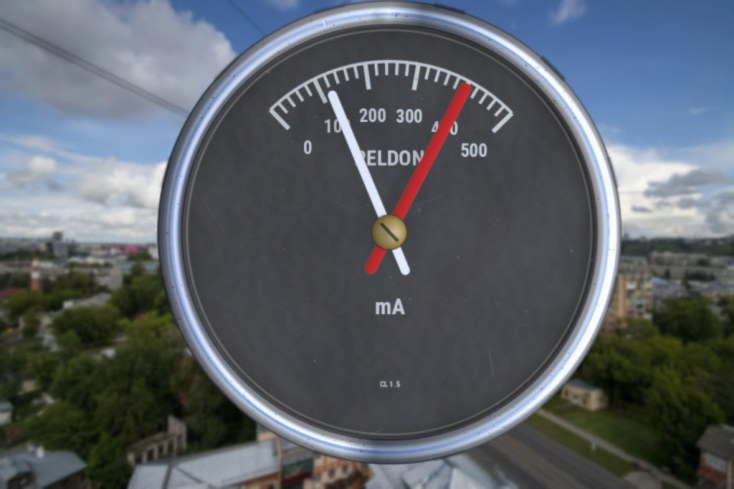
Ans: 400 mA
